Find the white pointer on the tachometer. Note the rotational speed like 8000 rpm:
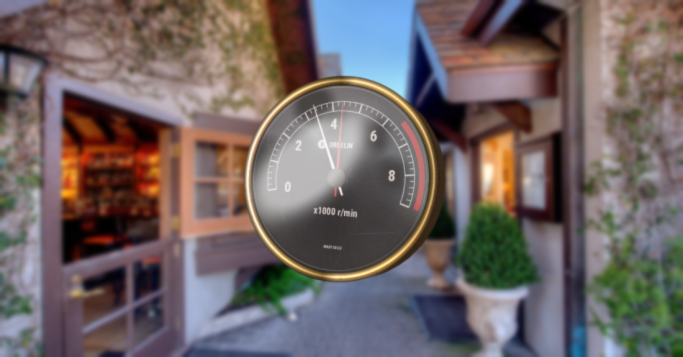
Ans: 3400 rpm
